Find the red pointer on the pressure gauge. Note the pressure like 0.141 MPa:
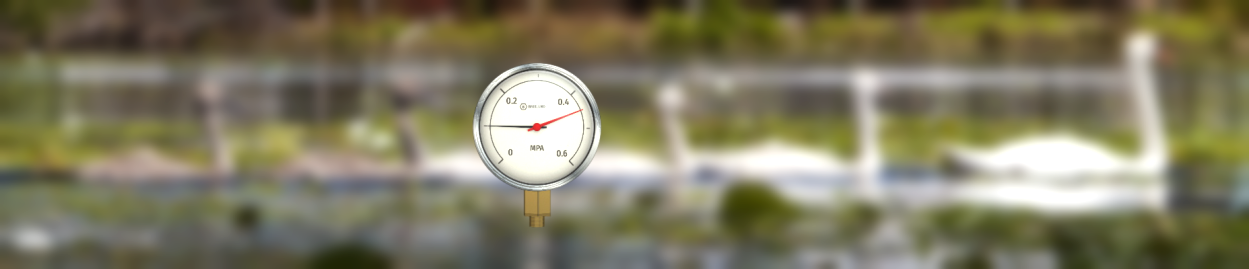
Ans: 0.45 MPa
